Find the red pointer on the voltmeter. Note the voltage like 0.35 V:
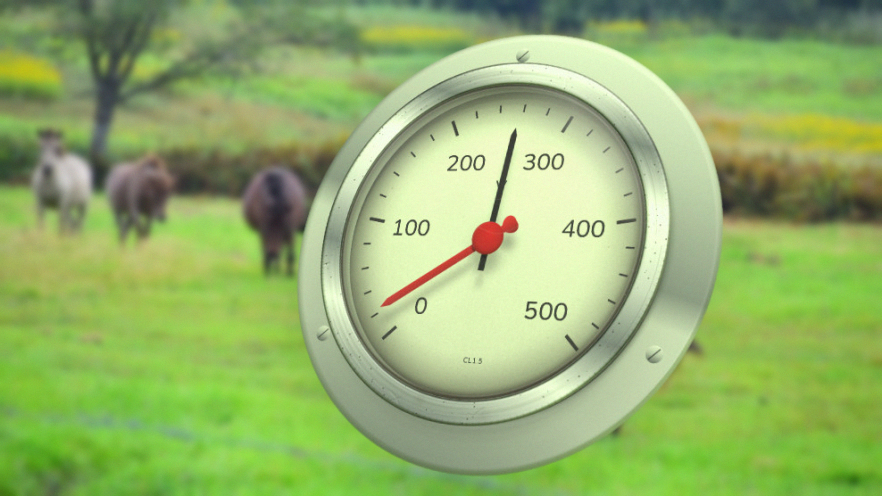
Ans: 20 V
